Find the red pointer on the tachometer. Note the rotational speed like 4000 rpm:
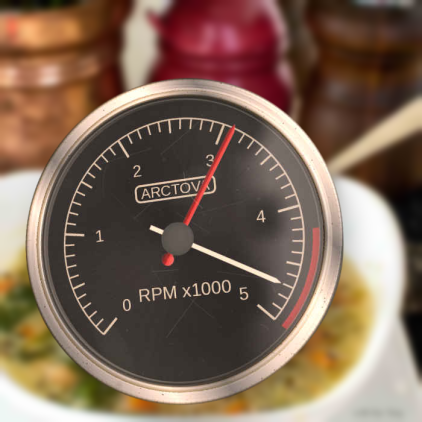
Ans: 3100 rpm
